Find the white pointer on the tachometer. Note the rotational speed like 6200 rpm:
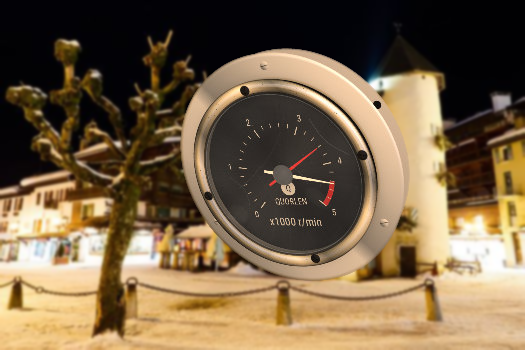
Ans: 4400 rpm
